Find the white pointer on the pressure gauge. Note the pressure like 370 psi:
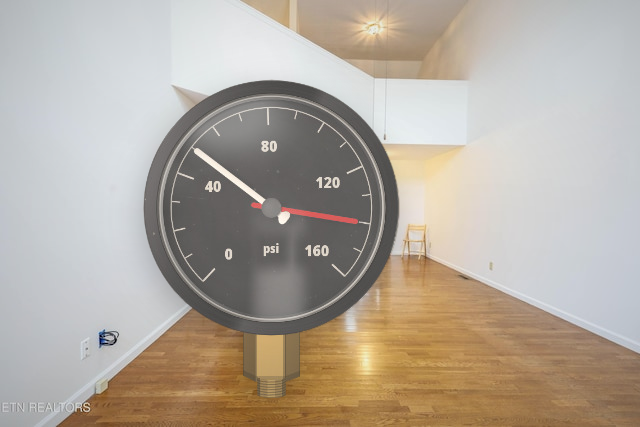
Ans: 50 psi
